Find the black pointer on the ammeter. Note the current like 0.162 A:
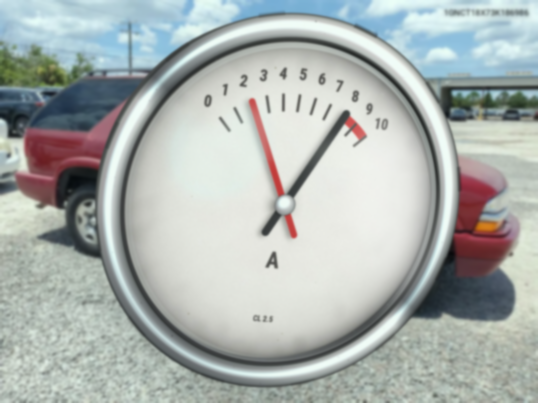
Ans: 8 A
